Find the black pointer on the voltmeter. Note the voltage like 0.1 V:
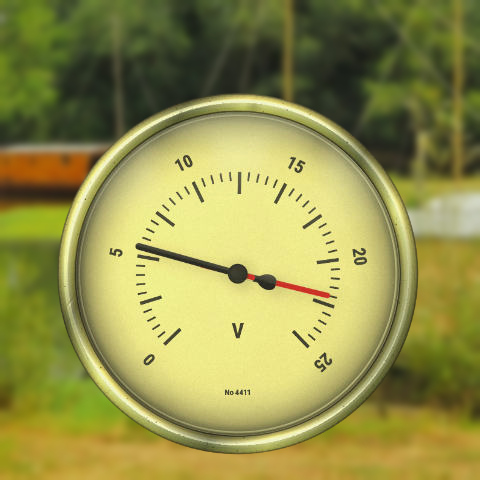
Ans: 5.5 V
